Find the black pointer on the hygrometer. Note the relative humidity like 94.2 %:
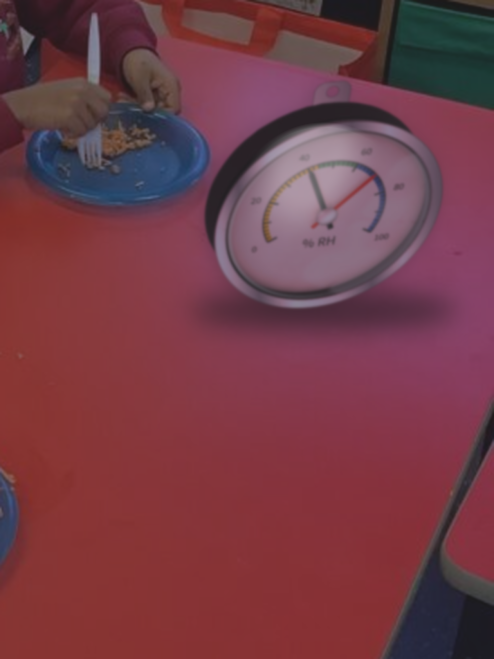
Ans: 40 %
